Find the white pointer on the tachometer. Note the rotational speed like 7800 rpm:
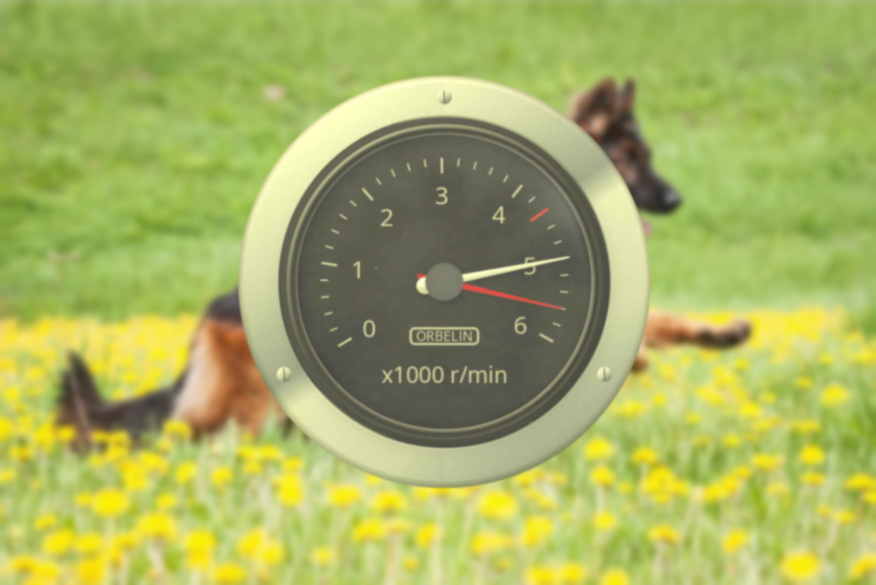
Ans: 5000 rpm
